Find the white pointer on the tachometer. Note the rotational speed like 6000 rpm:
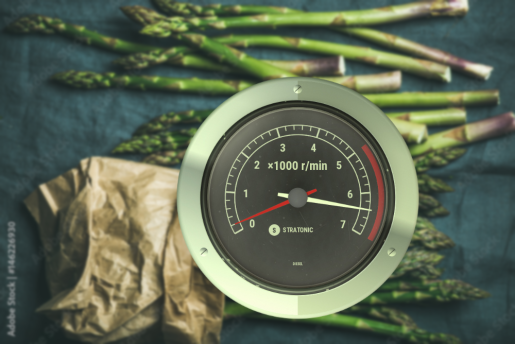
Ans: 6400 rpm
